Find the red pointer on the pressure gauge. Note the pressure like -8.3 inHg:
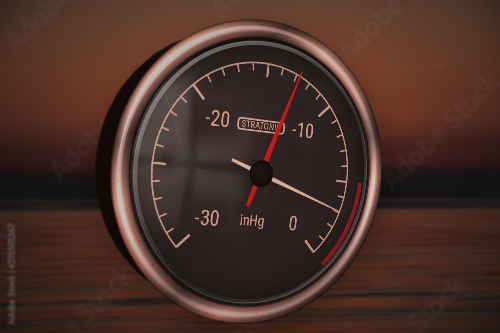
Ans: -13 inHg
